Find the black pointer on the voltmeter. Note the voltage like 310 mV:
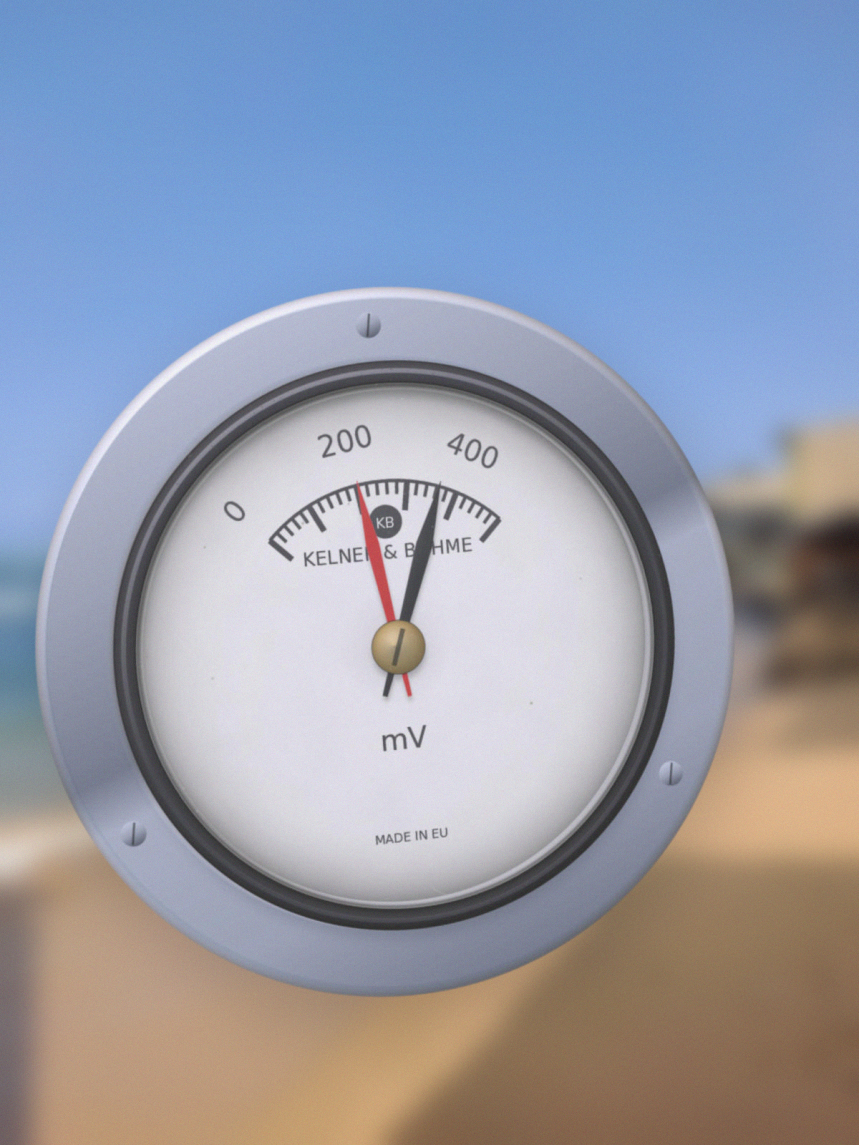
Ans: 360 mV
